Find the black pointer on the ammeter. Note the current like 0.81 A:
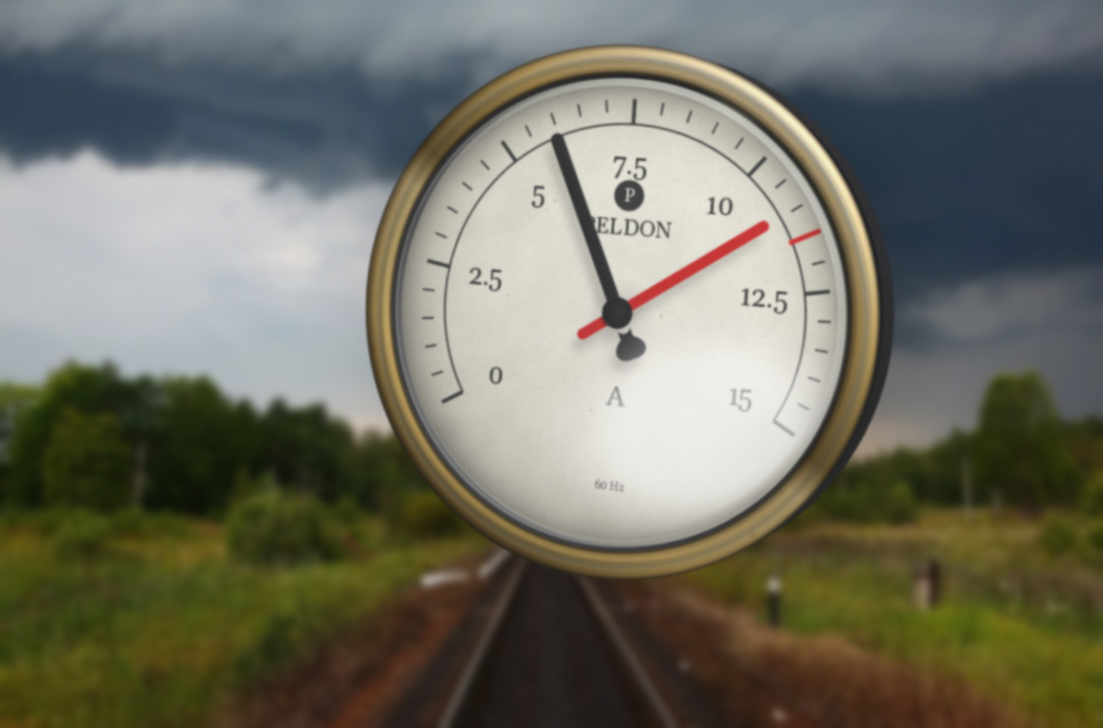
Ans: 6 A
